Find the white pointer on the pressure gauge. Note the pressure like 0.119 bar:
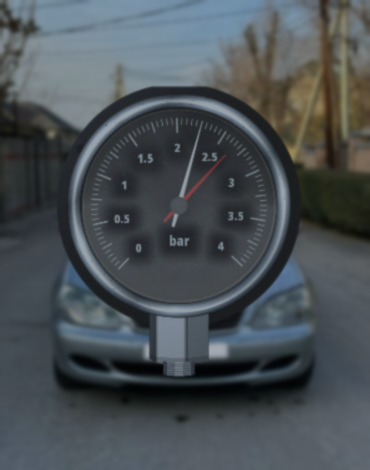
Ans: 2.25 bar
